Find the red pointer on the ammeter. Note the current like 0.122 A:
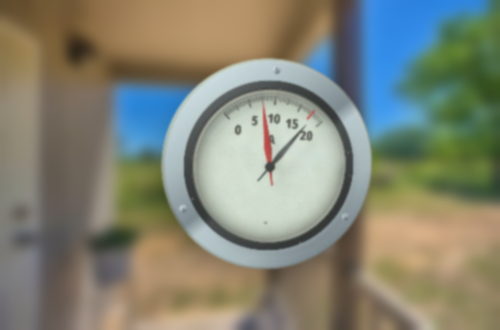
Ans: 7.5 A
